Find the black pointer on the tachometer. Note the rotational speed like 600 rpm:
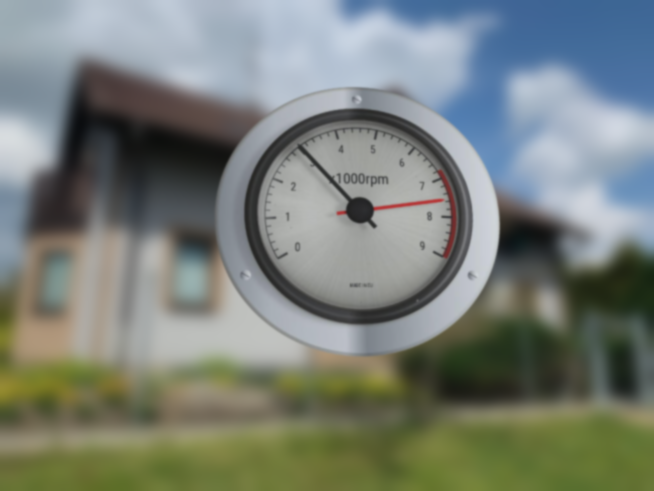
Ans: 3000 rpm
